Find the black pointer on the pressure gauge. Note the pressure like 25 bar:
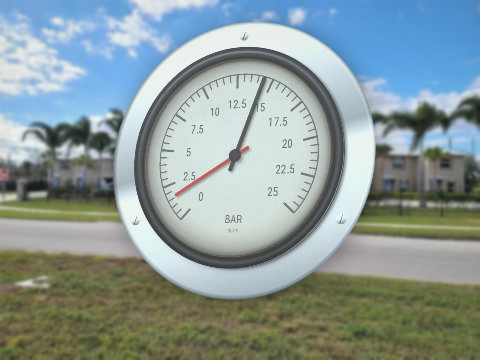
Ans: 14.5 bar
